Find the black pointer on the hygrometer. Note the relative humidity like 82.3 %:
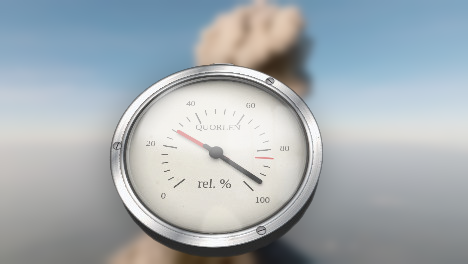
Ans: 96 %
